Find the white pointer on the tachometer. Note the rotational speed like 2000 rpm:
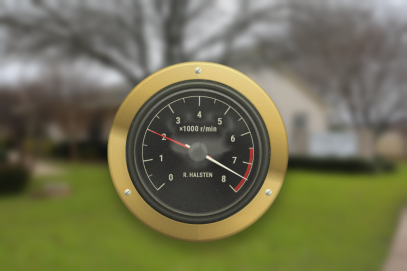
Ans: 7500 rpm
